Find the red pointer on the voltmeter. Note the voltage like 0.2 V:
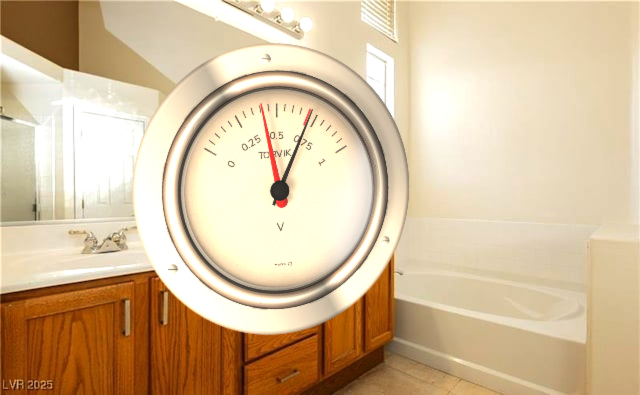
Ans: 0.4 V
